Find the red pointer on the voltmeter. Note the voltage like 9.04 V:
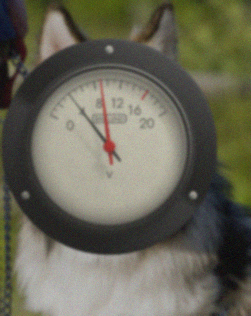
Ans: 9 V
